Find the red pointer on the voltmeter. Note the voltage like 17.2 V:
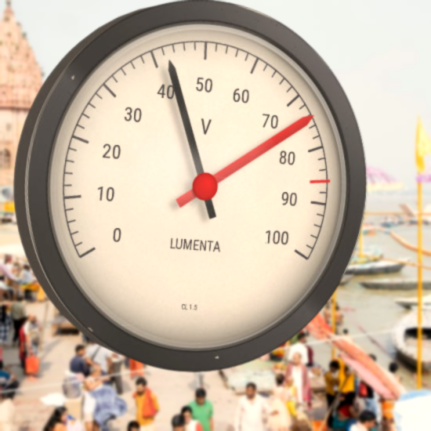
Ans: 74 V
